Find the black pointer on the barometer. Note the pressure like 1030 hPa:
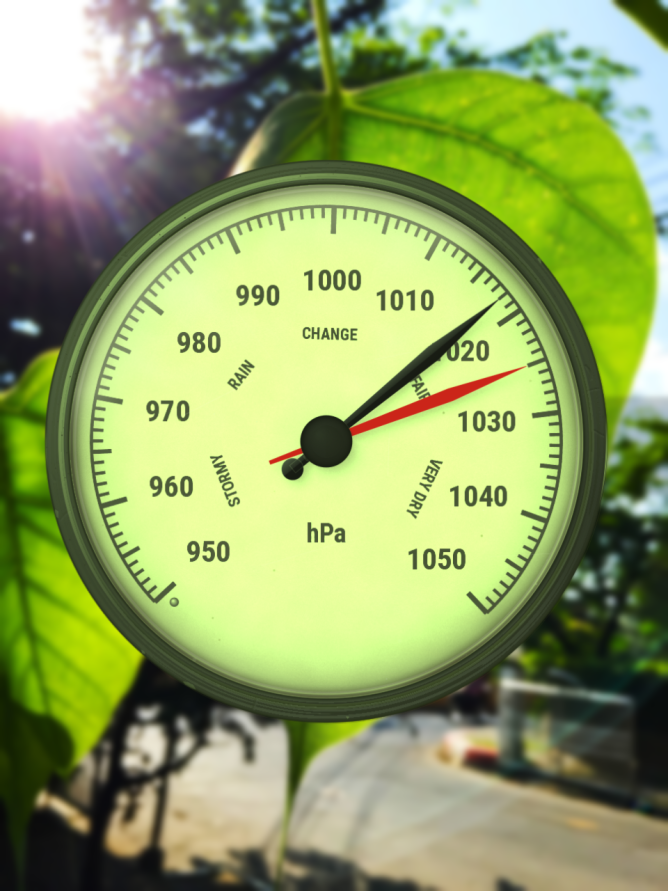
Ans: 1018 hPa
